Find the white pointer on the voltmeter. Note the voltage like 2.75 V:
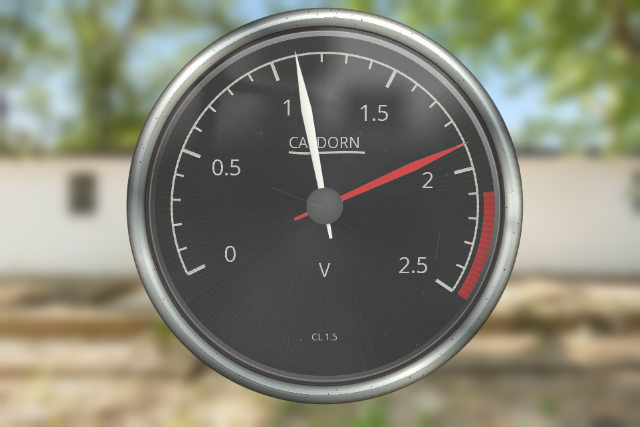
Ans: 1.1 V
